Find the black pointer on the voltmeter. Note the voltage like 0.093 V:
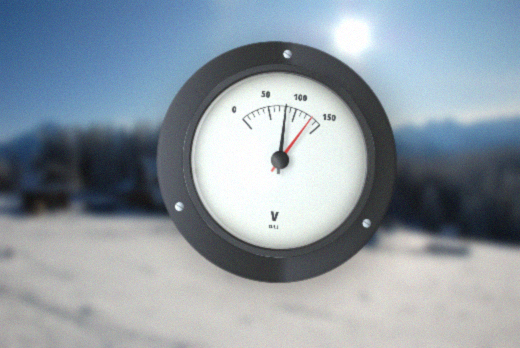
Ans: 80 V
